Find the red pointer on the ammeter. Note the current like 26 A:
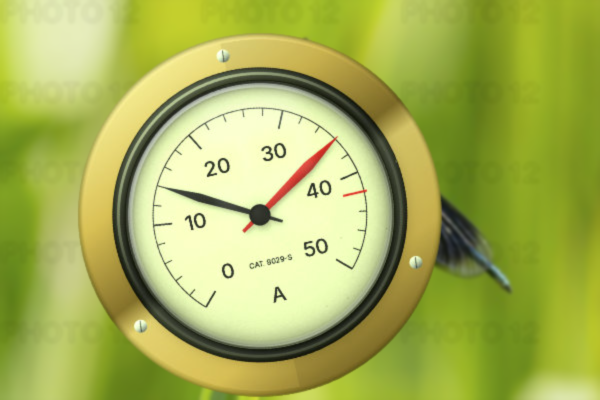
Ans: 36 A
